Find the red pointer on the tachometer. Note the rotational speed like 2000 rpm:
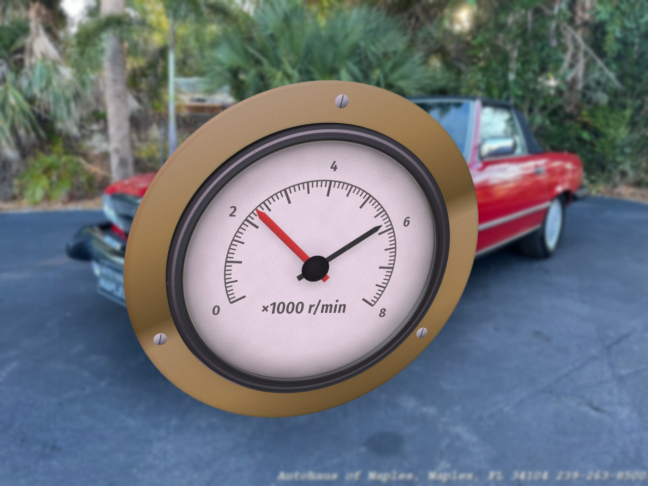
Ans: 2300 rpm
